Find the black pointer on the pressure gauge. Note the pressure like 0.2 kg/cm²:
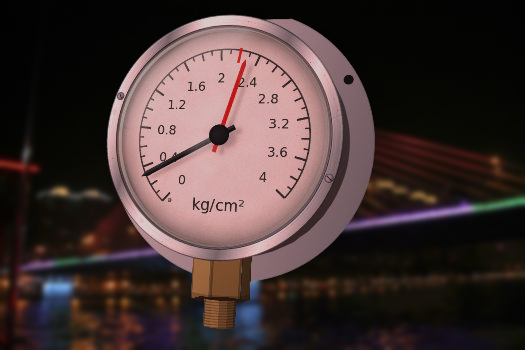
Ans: 0.3 kg/cm²
